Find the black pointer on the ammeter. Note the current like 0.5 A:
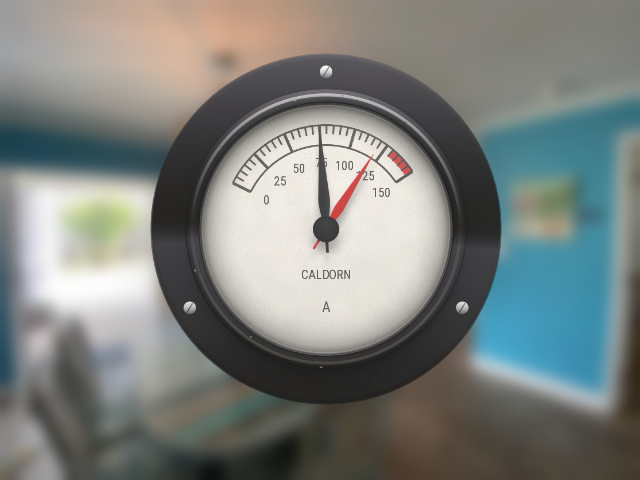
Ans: 75 A
